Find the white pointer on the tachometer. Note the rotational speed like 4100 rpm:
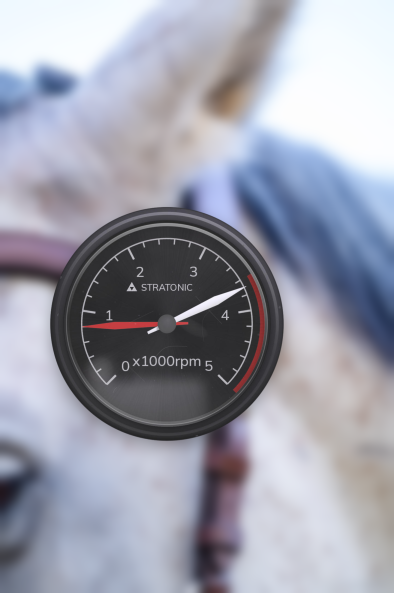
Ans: 3700 rpm
